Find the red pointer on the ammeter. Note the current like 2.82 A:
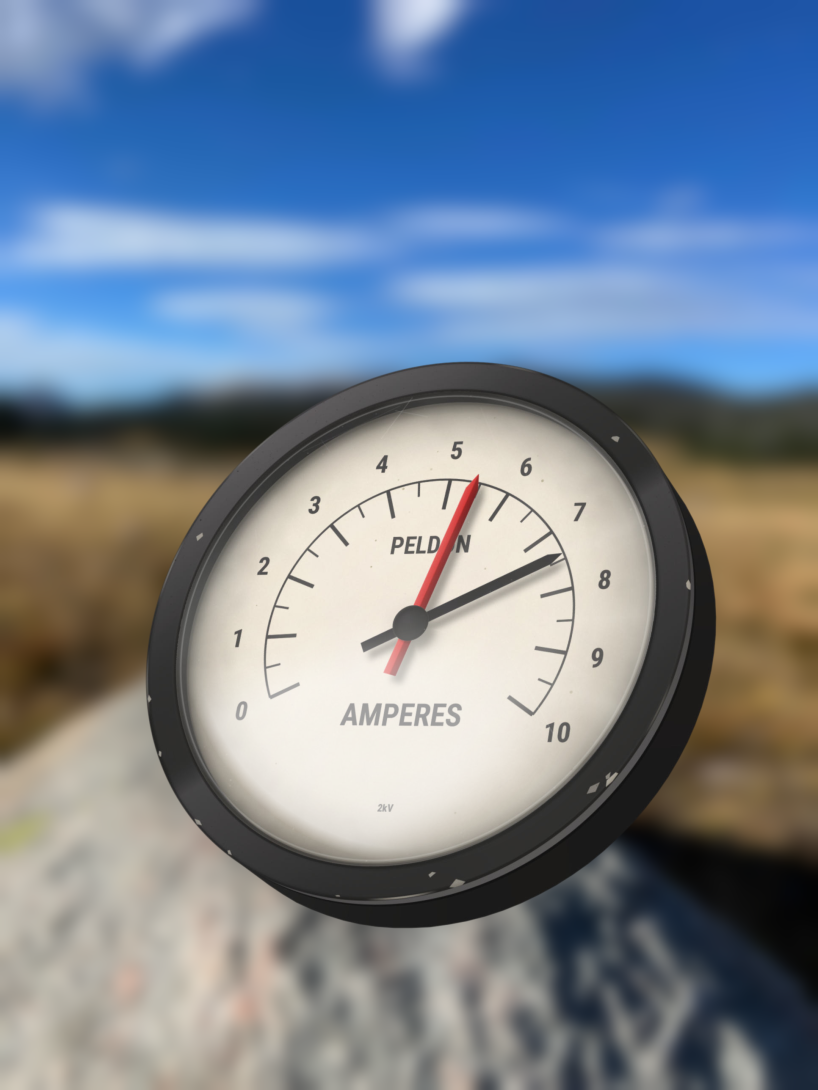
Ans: 5.5 A
